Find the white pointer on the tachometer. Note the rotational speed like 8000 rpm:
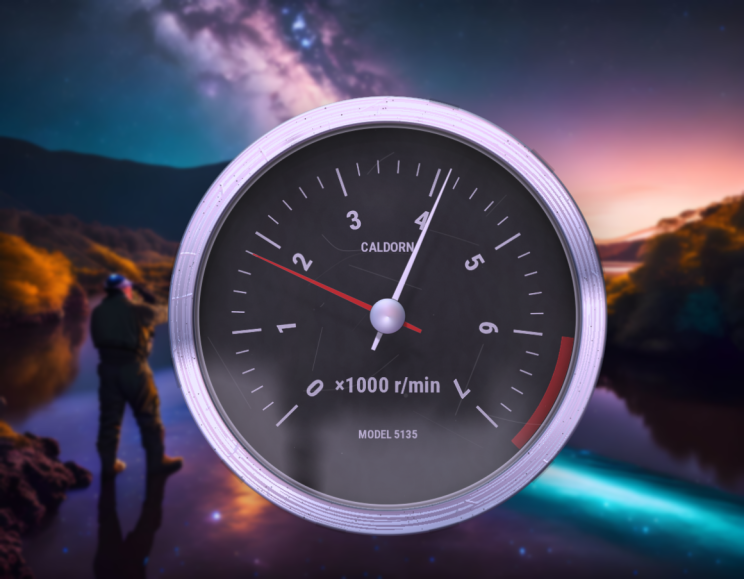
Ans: 4100 rpm
